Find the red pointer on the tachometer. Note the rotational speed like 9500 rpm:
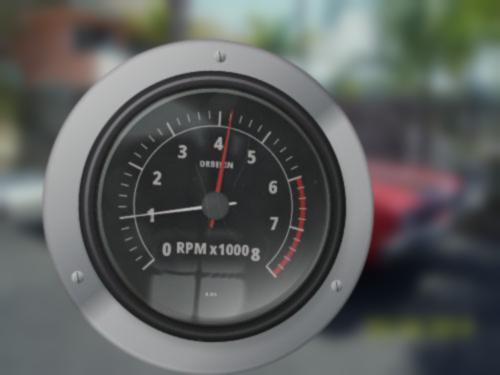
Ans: 4200 rpm
